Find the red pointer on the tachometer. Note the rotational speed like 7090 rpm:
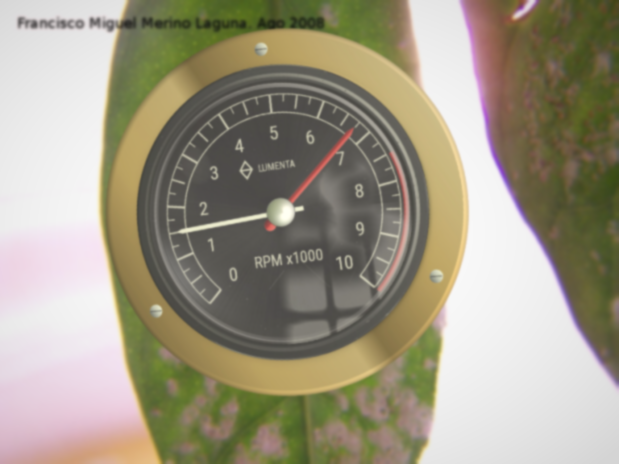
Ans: 6750 rpm
